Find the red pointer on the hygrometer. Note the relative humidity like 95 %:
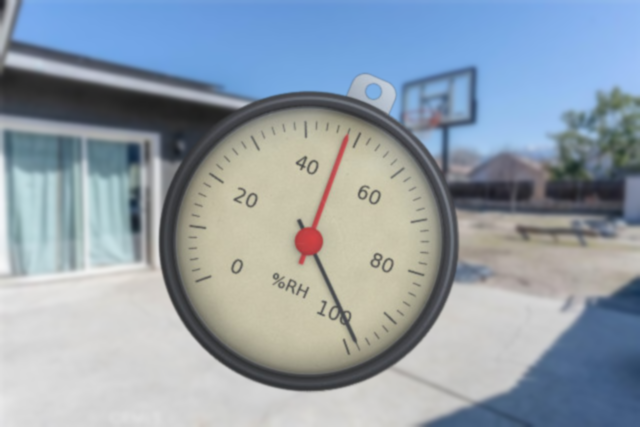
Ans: 48 %
